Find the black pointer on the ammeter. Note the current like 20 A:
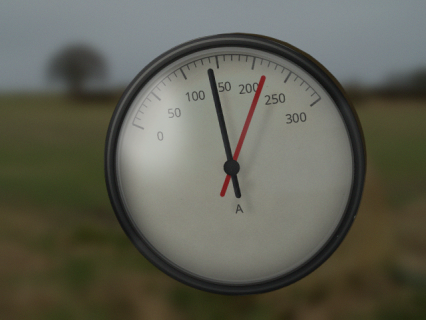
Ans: 140 A
